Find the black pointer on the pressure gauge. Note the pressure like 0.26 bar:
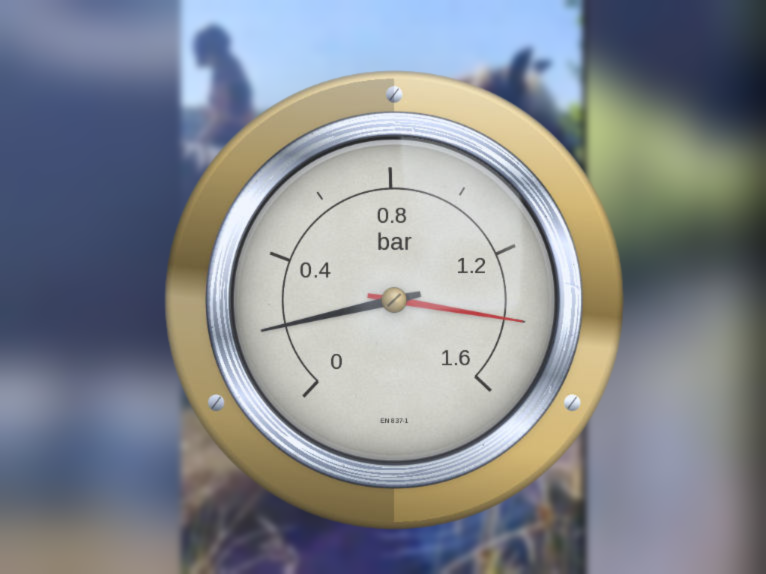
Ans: 0.2 bar
